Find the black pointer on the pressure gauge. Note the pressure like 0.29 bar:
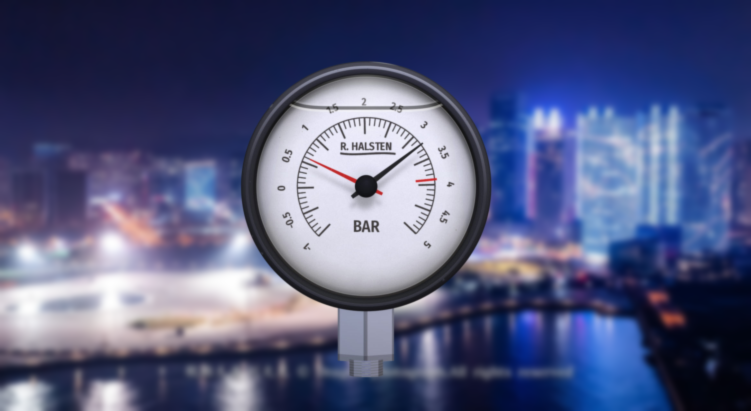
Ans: 3.2 bar
